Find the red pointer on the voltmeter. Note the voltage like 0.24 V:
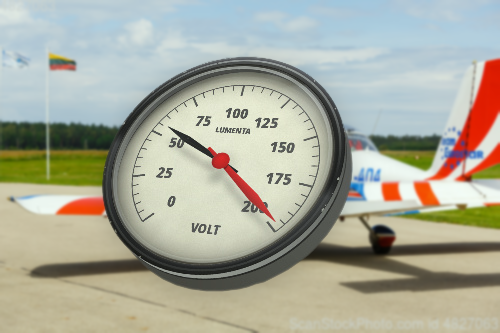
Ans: 197.5 V
